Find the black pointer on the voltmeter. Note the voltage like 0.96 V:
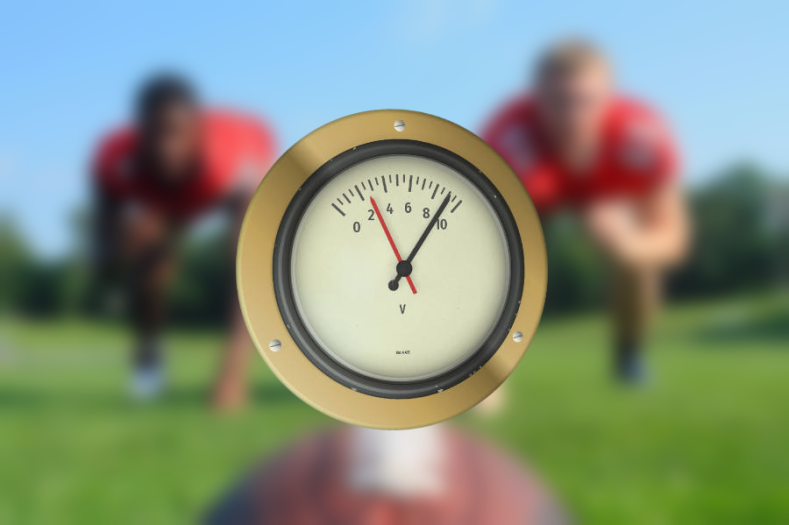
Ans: 9 V
